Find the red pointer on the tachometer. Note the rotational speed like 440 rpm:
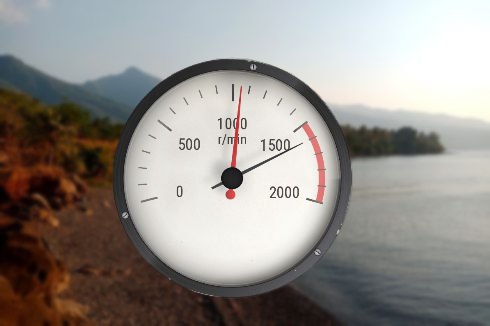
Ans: 1050 rpm
